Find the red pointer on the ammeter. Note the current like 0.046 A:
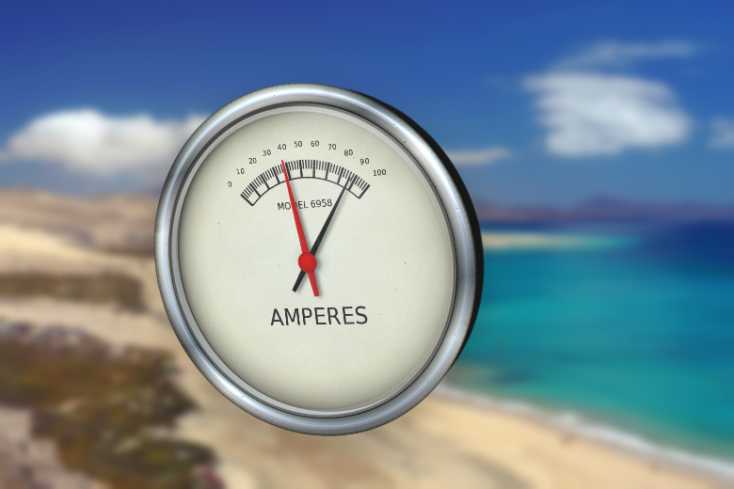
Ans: 40 A
